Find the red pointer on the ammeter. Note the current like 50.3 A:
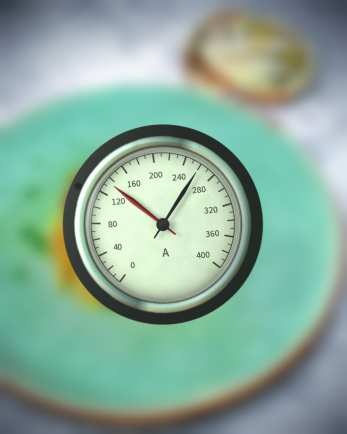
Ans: 135 A
